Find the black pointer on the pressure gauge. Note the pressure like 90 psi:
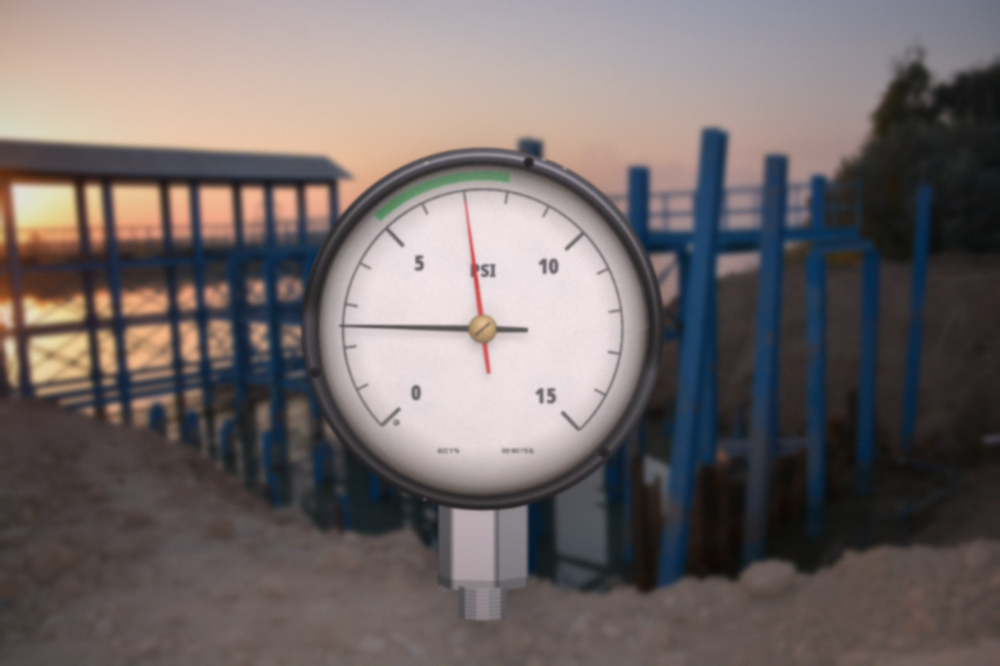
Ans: 2.5 psi
